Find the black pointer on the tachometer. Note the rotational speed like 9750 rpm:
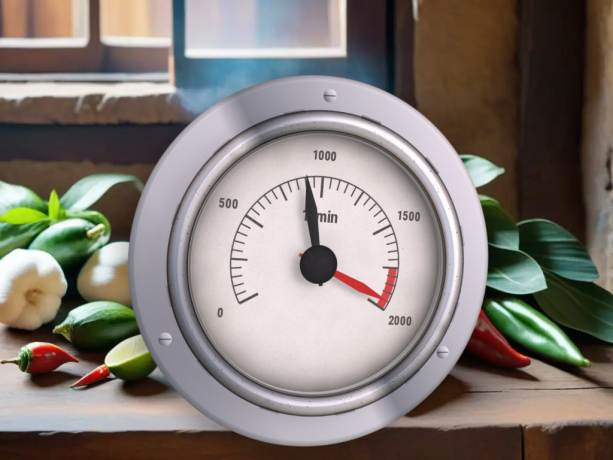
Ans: 900 rpm
